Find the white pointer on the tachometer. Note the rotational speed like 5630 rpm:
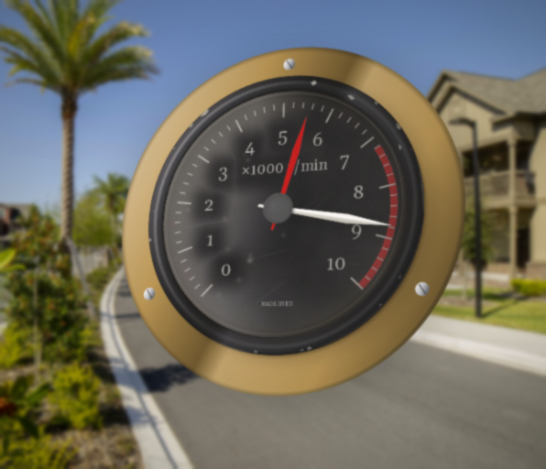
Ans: 8800 rpm
